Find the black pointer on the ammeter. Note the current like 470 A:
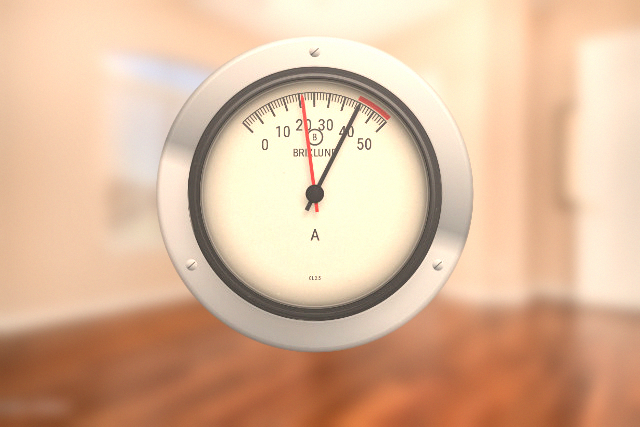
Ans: 40 A
